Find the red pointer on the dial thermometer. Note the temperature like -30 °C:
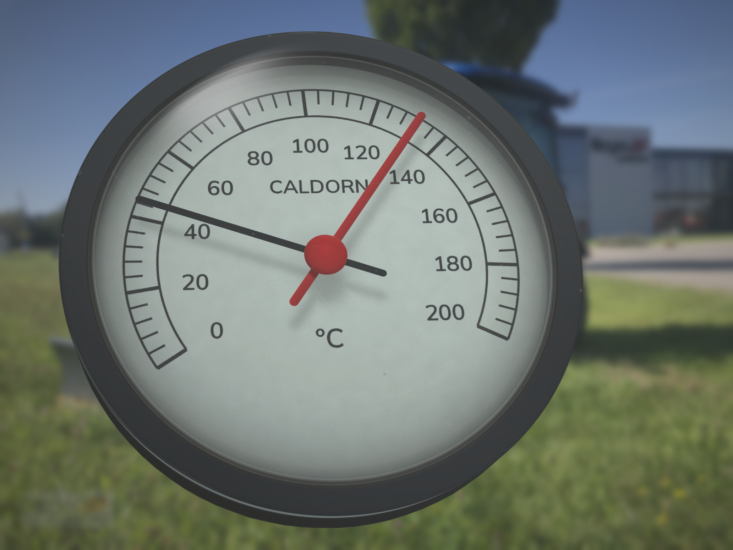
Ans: 132 °C
